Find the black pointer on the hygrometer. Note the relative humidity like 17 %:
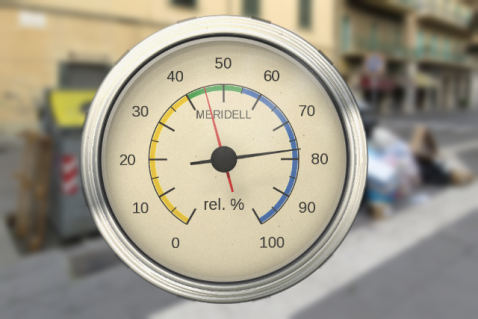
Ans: 77.5 %
